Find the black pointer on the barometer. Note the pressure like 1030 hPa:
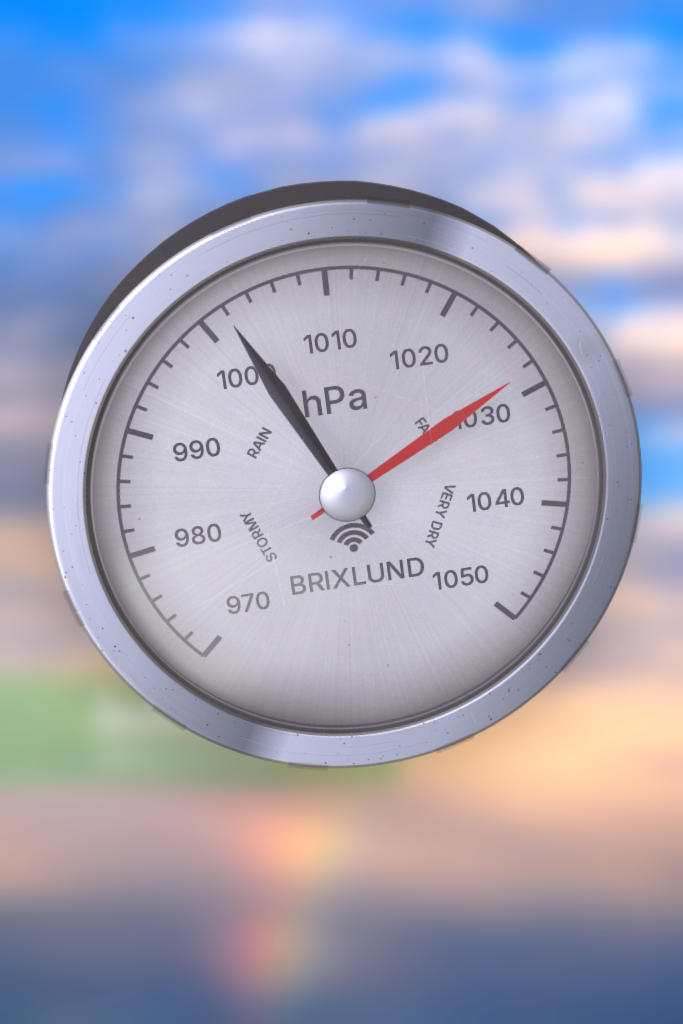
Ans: 1002 hPa
